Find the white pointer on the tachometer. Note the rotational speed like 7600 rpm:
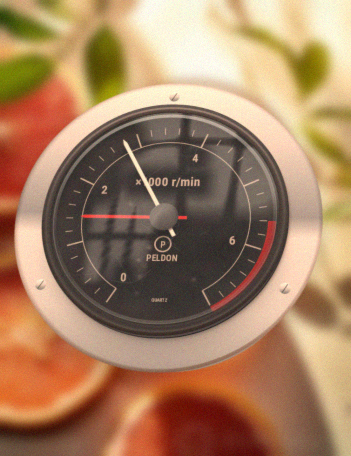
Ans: 2800 rpm
